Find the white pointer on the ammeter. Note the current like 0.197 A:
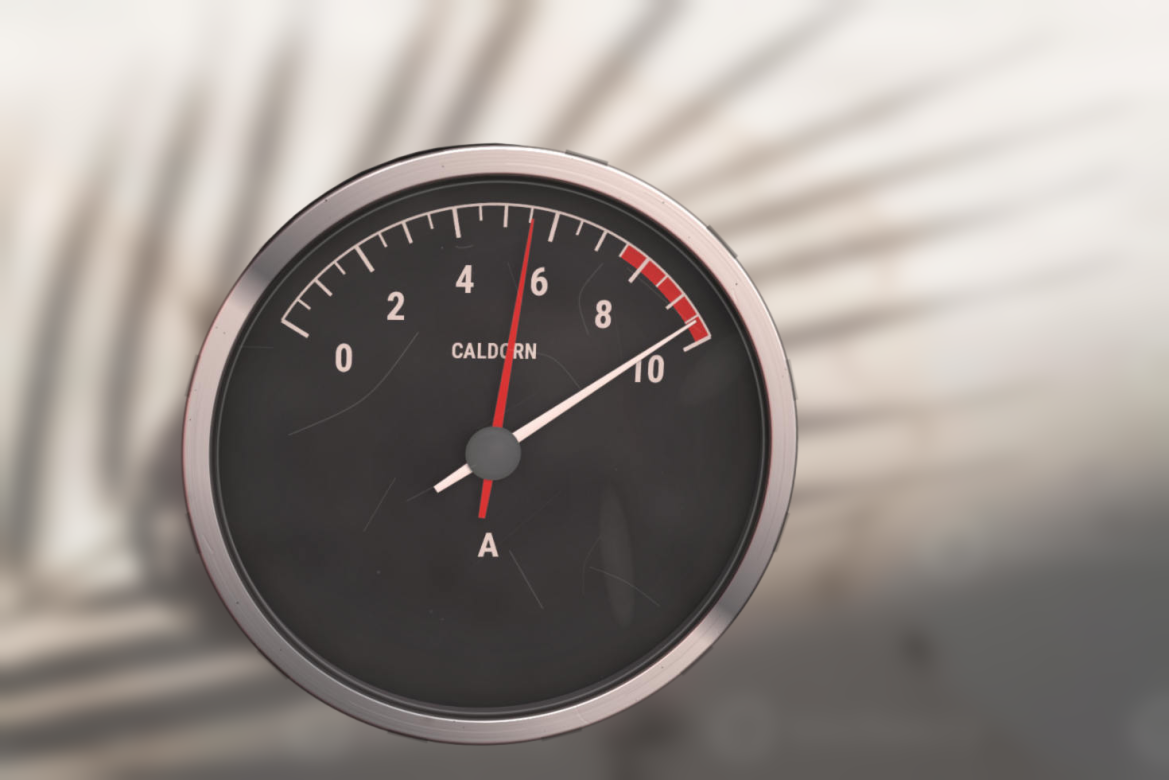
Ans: 9.5 A
